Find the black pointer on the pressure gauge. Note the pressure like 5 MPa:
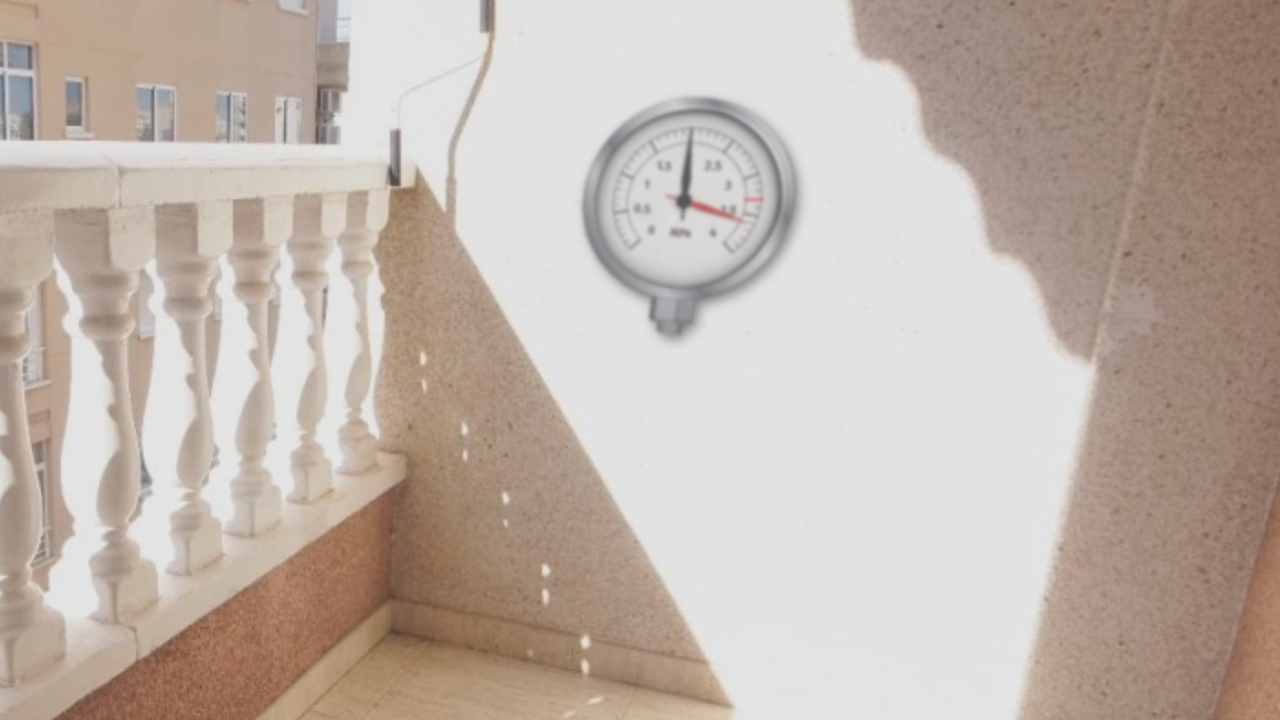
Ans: 2 MPa
